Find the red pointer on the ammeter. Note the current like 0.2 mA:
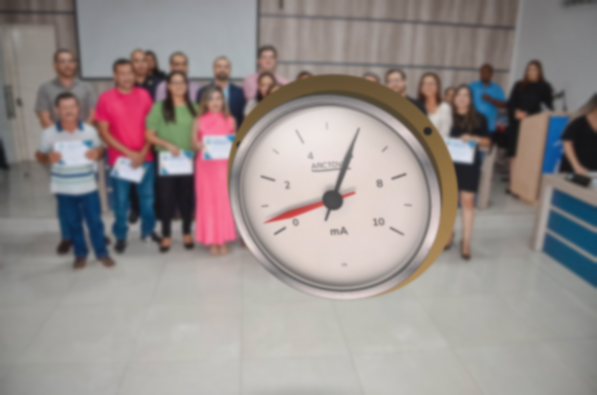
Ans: 0.5 mA
